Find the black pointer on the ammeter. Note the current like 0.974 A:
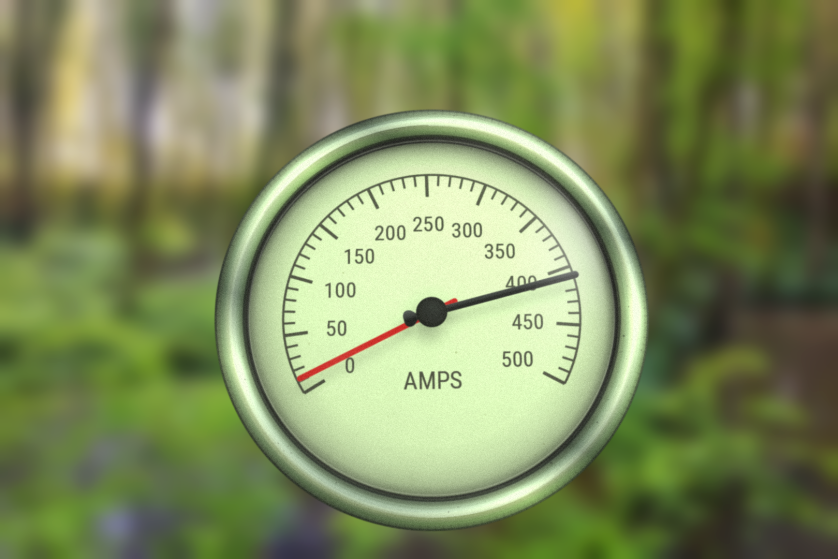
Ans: 410 A
